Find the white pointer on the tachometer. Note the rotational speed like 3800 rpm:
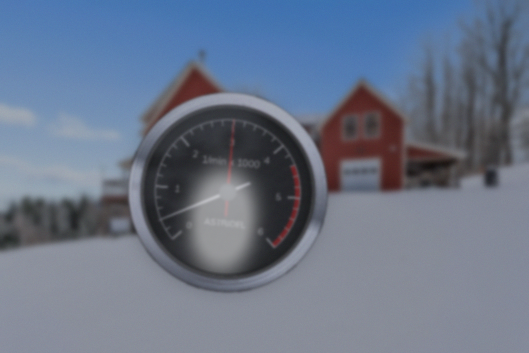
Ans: 400 rpm
